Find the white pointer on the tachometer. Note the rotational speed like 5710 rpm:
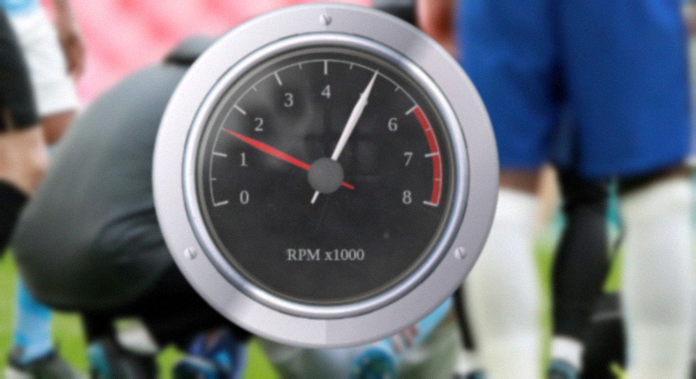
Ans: 5000 rpm
